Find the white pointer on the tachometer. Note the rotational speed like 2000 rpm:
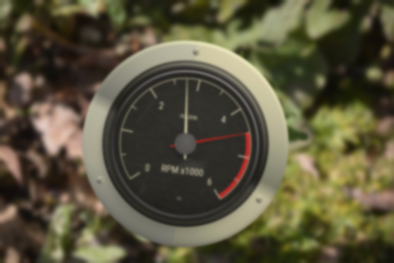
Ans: 2750 rpm
